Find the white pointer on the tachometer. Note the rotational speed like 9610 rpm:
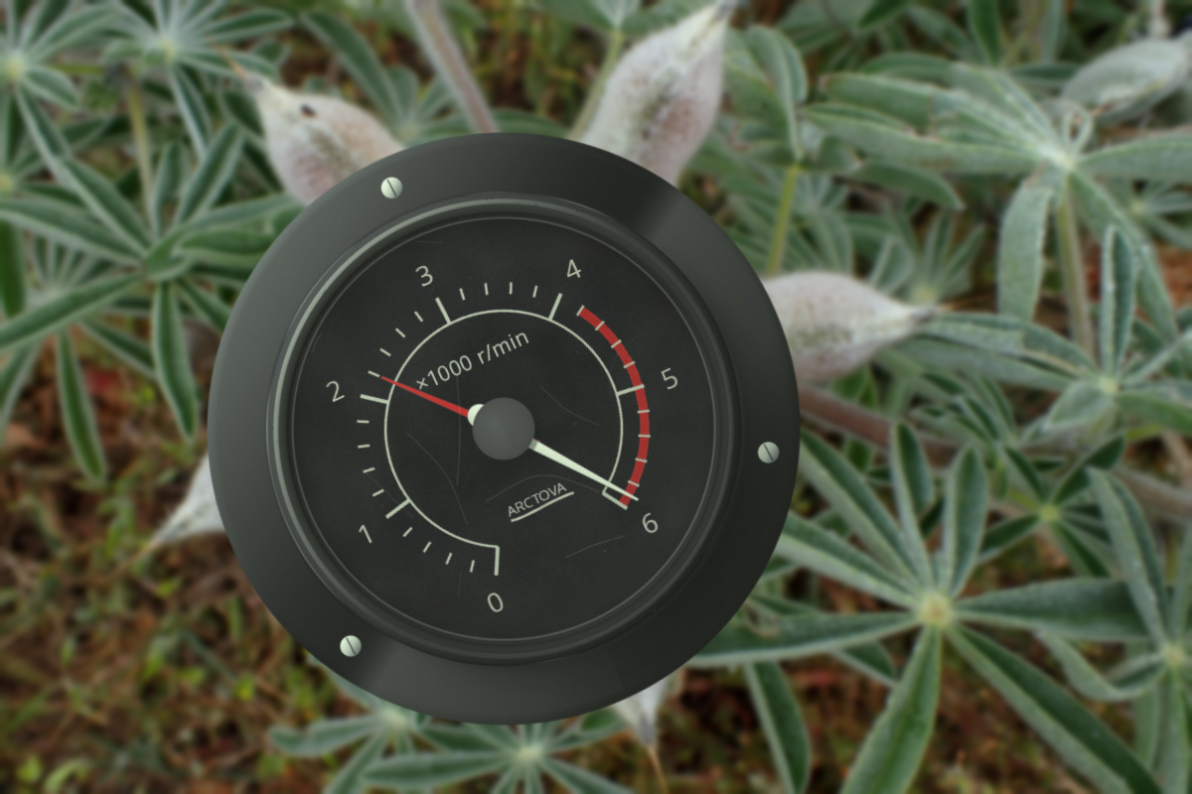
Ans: 5900 rpm
